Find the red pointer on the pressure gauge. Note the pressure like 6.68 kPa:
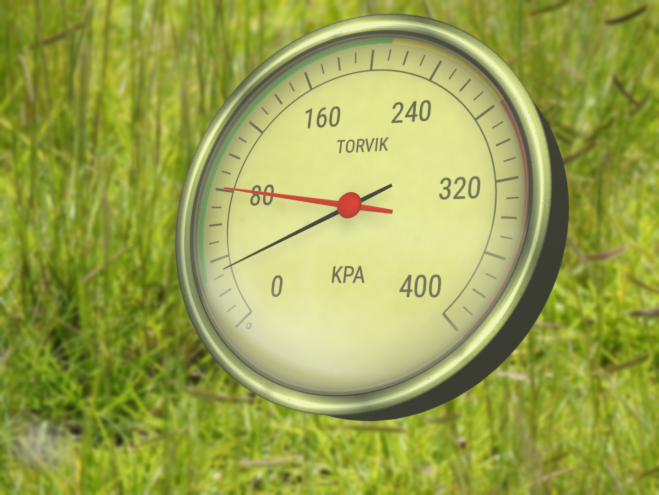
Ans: 80 kPa
